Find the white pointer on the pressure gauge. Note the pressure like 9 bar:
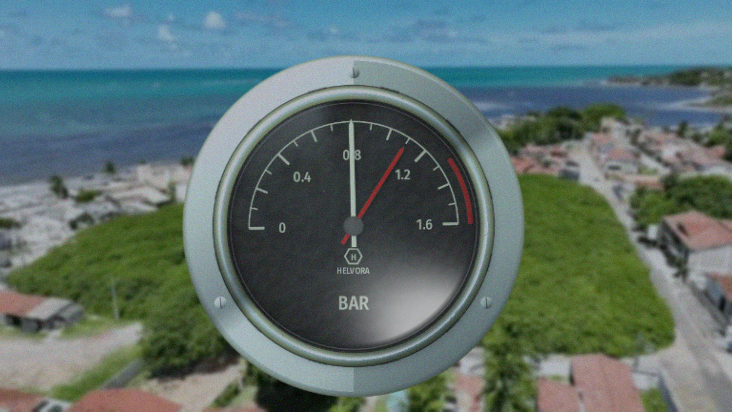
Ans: 0.8 bar
